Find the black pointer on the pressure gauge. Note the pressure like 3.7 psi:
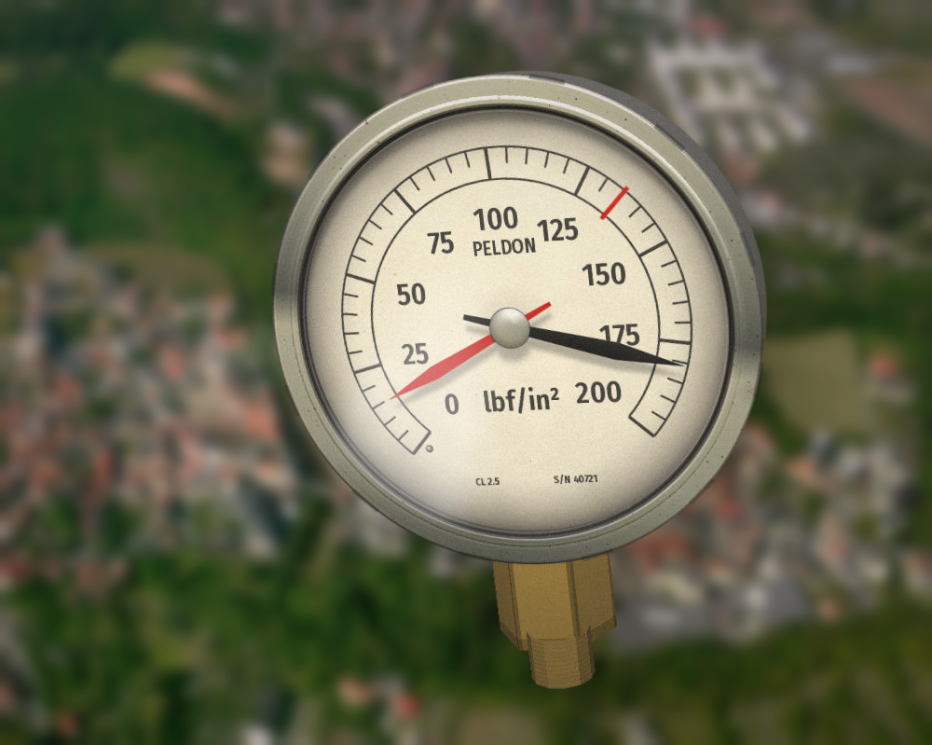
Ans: 180 psi
